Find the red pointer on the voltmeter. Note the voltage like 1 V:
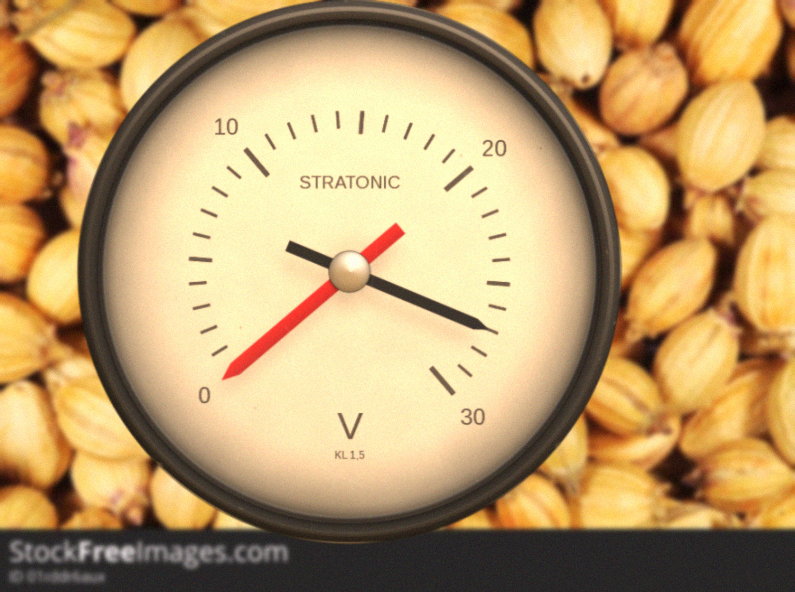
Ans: 0 V
